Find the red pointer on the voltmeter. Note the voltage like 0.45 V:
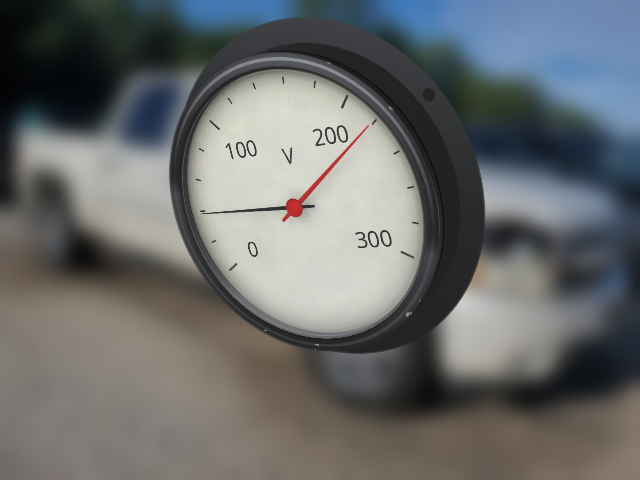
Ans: 220 V
